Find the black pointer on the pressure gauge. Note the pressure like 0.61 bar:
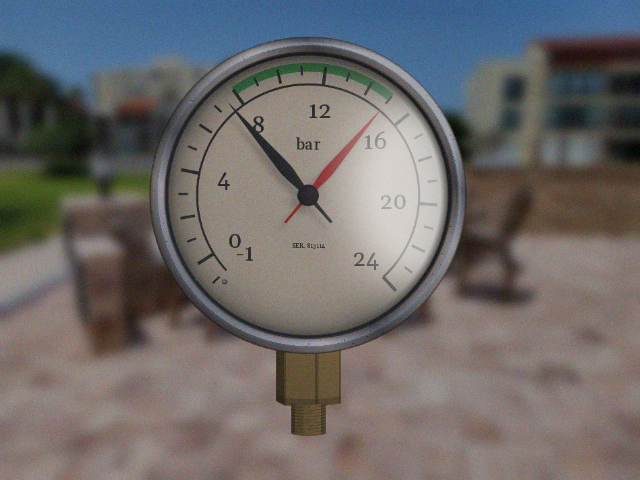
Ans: 7.5 bar
